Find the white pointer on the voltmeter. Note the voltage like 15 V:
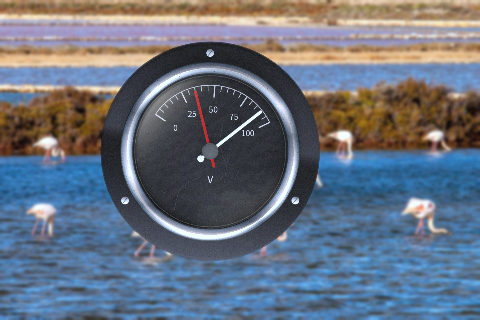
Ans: 90 V
